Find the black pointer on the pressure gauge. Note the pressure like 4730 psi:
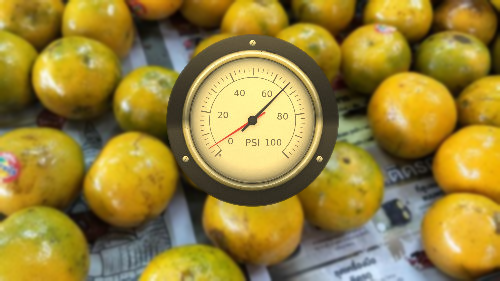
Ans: 66 psi
